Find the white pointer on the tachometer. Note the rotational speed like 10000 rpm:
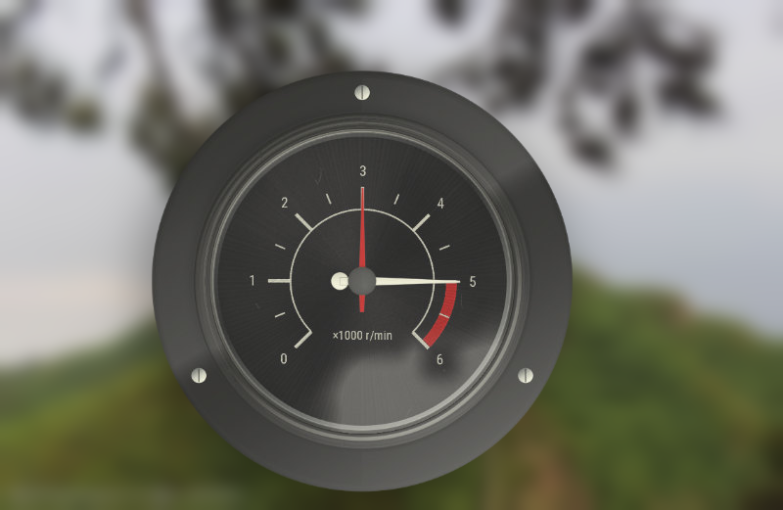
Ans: 5000 rpm
